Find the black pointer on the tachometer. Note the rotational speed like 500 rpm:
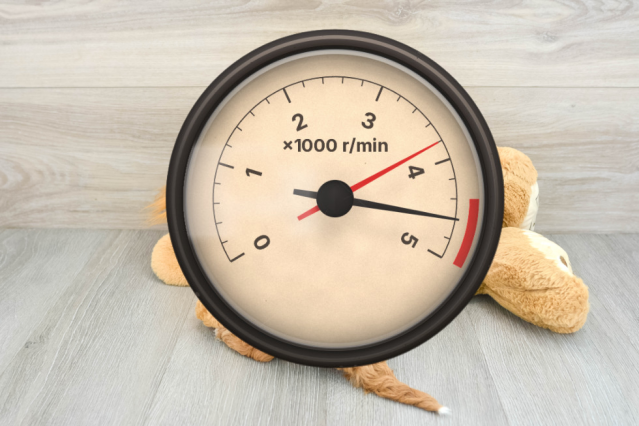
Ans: 4600 rpm
